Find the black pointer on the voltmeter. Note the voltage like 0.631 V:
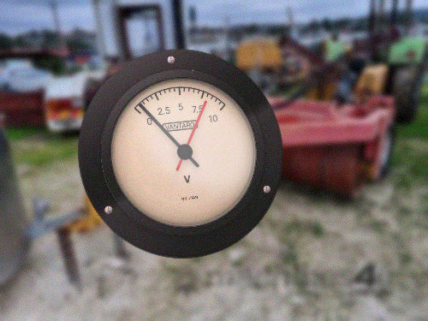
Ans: 0.5 V
